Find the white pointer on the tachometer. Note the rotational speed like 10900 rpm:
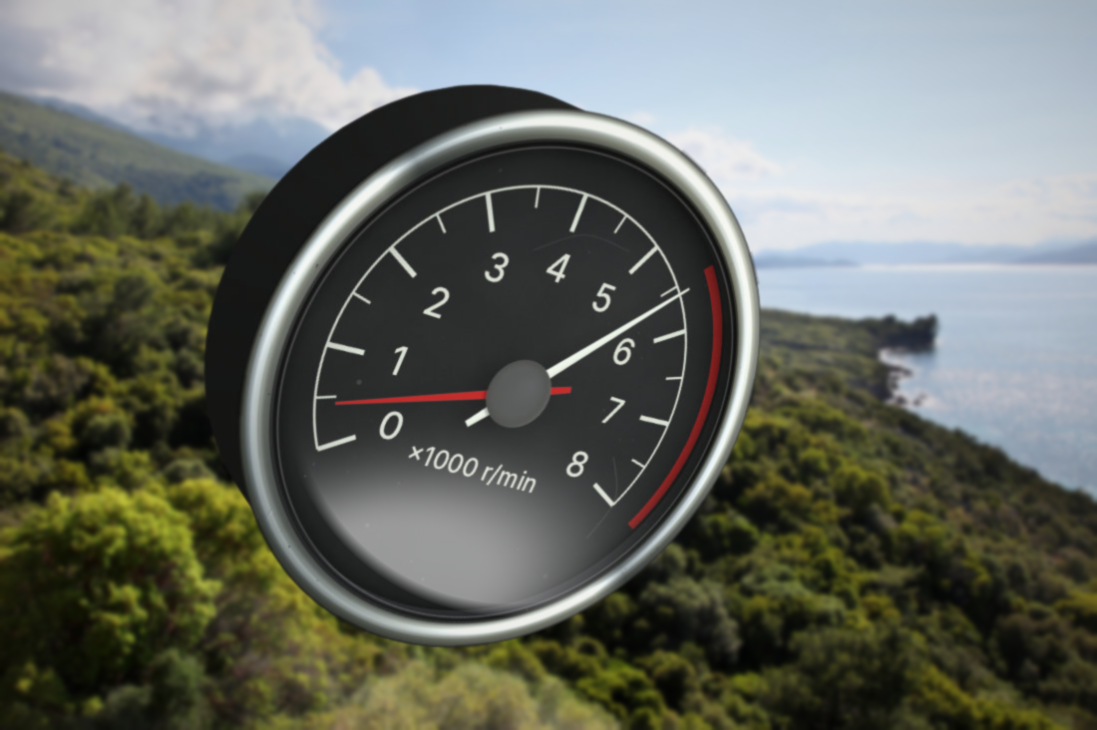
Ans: 5500 rpm
